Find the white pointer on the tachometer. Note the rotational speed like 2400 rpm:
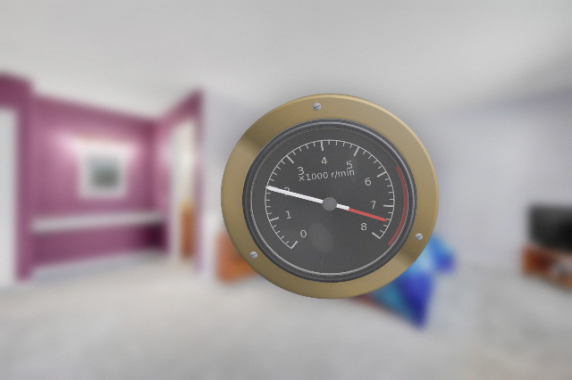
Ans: 2000 rpm
